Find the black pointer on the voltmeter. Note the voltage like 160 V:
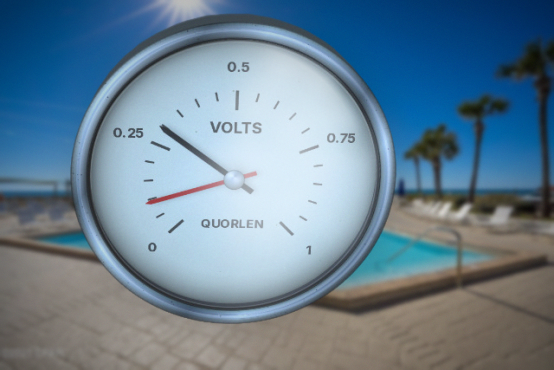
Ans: 0.3 V
